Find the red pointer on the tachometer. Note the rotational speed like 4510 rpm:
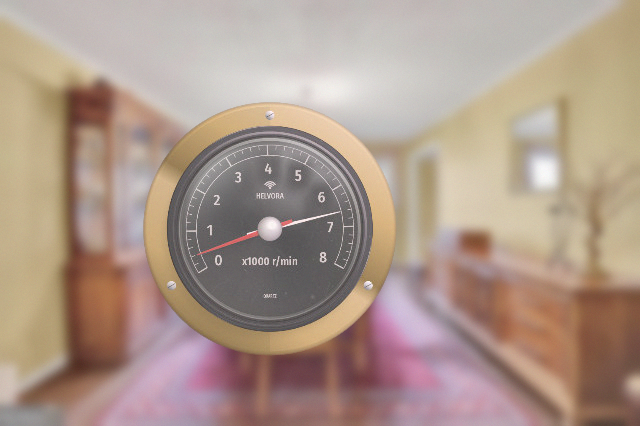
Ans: 400 rpm
